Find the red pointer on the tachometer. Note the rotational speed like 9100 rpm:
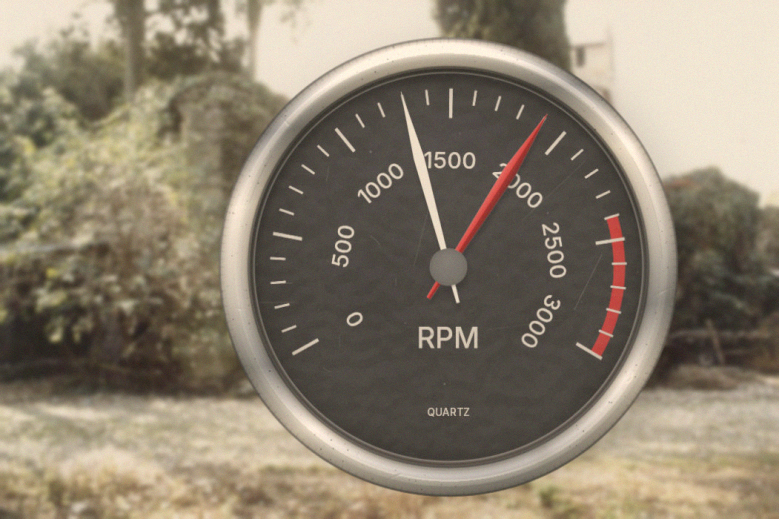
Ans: 1900 rpm
